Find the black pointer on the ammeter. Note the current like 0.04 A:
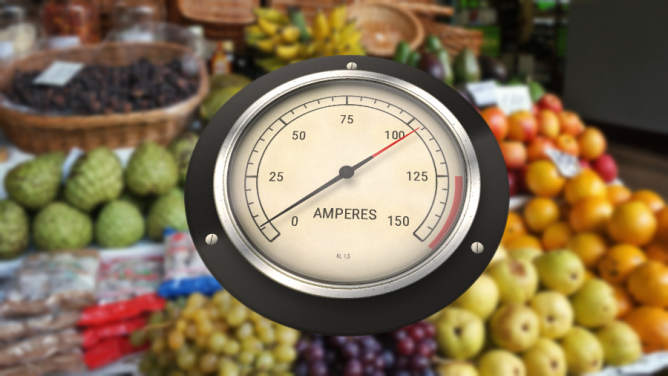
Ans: 5 A
